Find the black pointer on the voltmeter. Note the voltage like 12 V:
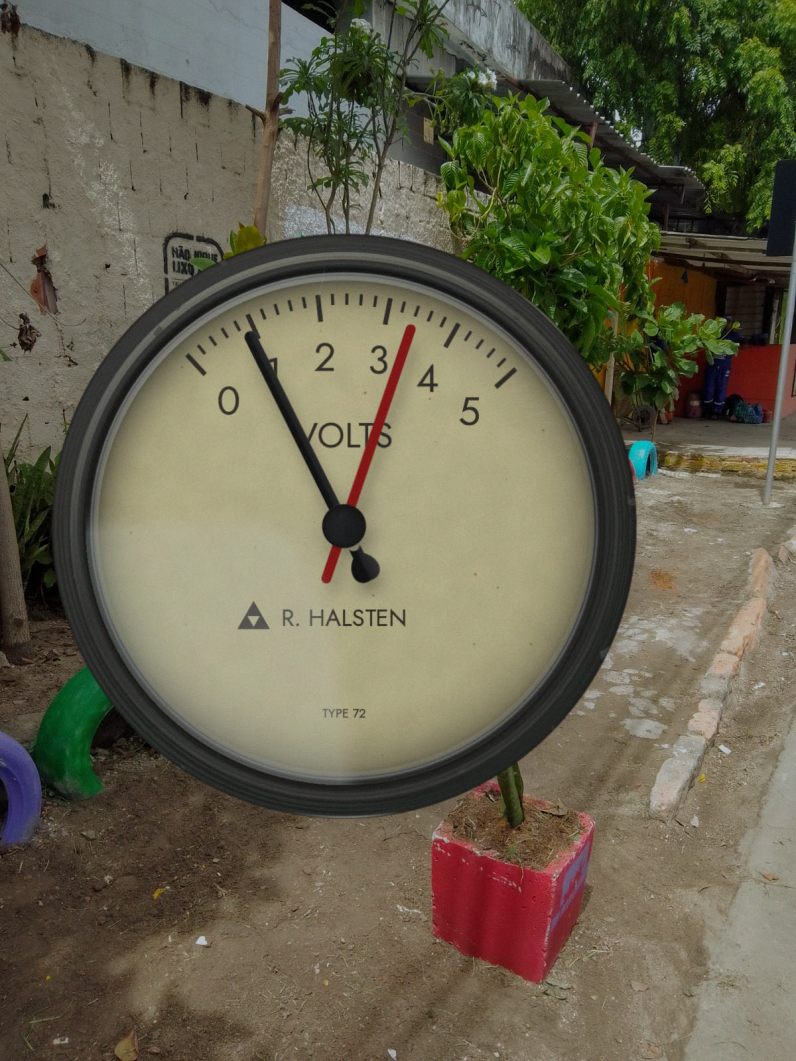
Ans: 0.9 V
